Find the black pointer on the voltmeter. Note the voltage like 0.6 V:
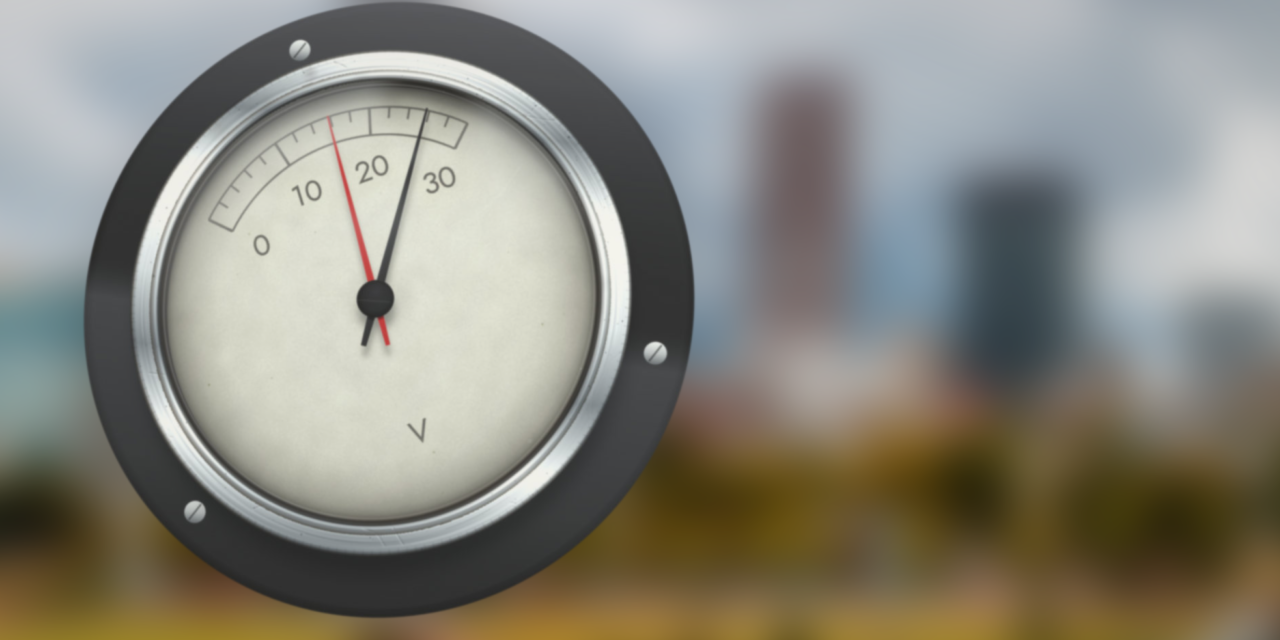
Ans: 26 V
